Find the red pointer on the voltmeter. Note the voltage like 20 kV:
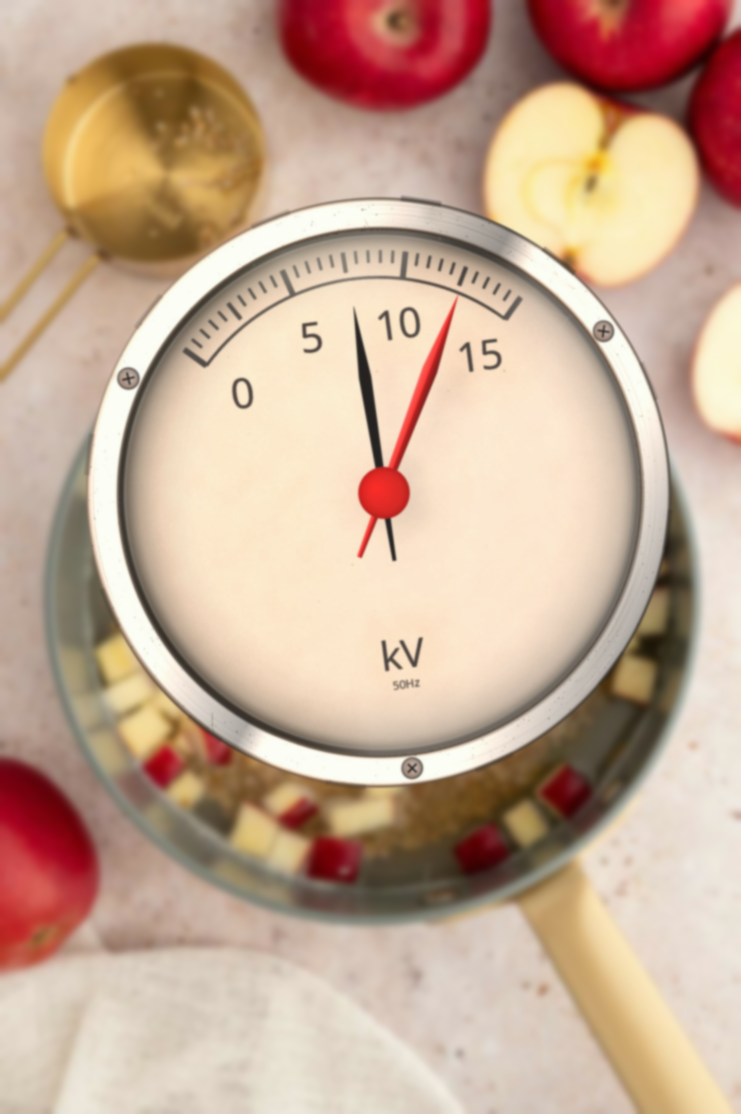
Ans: 12.5 kV
